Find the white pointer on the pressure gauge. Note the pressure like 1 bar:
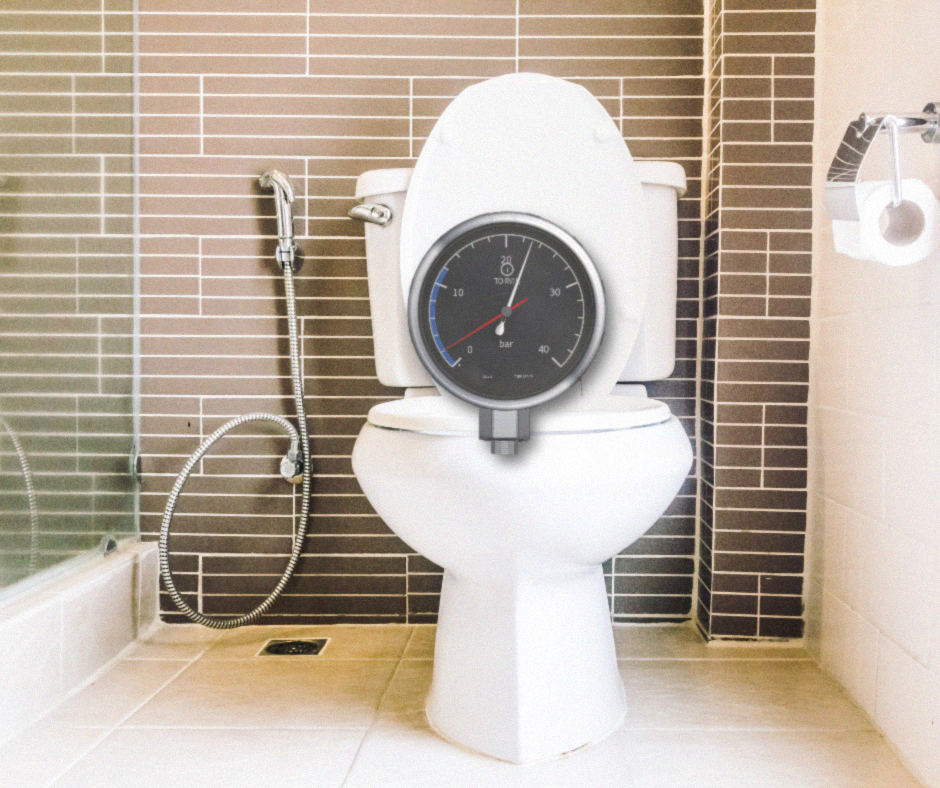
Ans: 23 bar
